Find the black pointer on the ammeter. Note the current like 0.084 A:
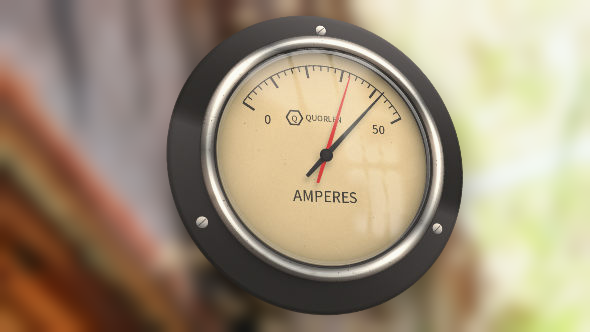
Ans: 42 A
